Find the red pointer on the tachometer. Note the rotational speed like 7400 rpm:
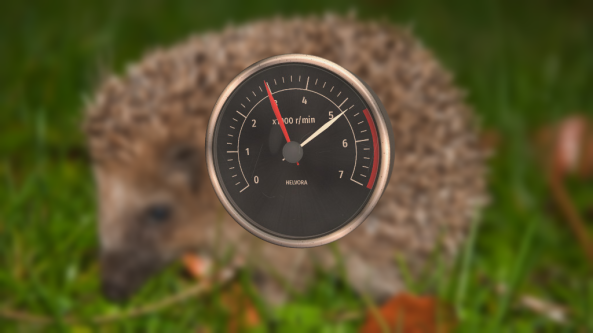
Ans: 3000 rpm
